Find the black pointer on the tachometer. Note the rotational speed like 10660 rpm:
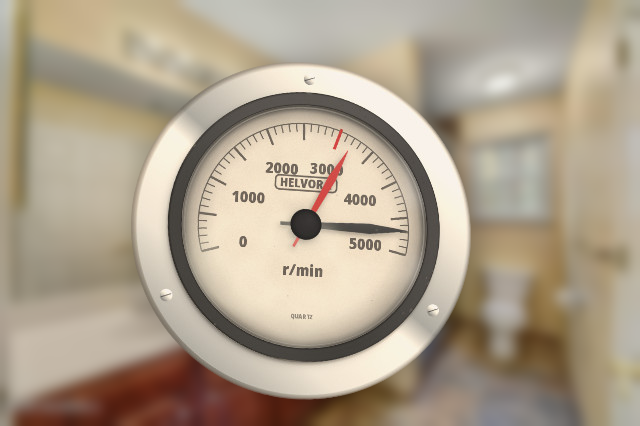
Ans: 4700 rpm
